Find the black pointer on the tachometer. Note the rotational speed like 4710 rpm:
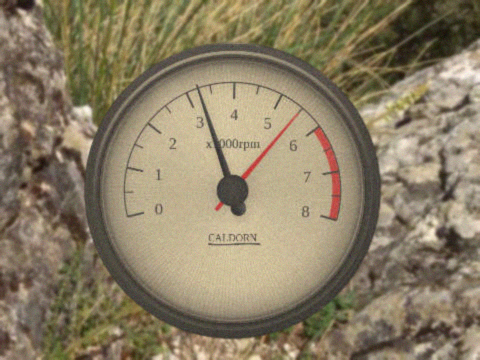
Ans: 3250 rpm
